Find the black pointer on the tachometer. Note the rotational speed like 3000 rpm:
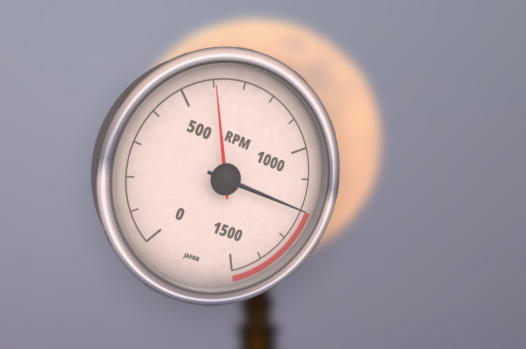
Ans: 1200 rpm
